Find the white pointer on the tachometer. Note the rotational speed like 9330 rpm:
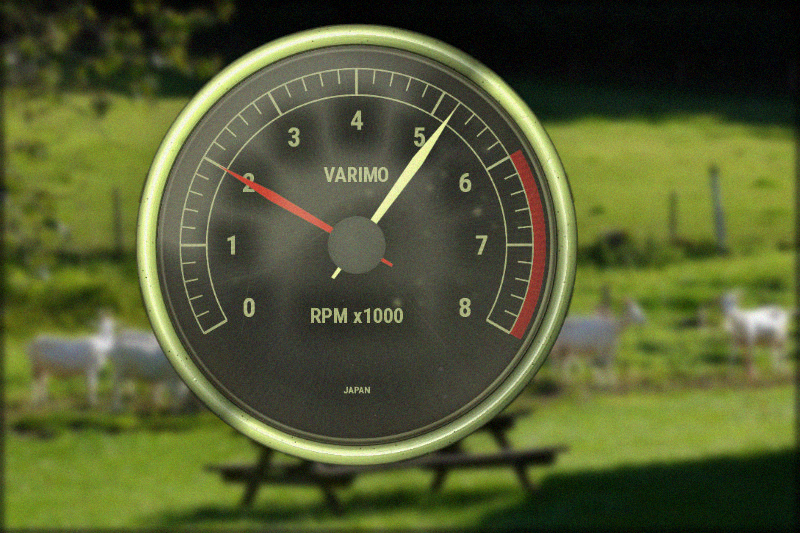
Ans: 5200 rpm
